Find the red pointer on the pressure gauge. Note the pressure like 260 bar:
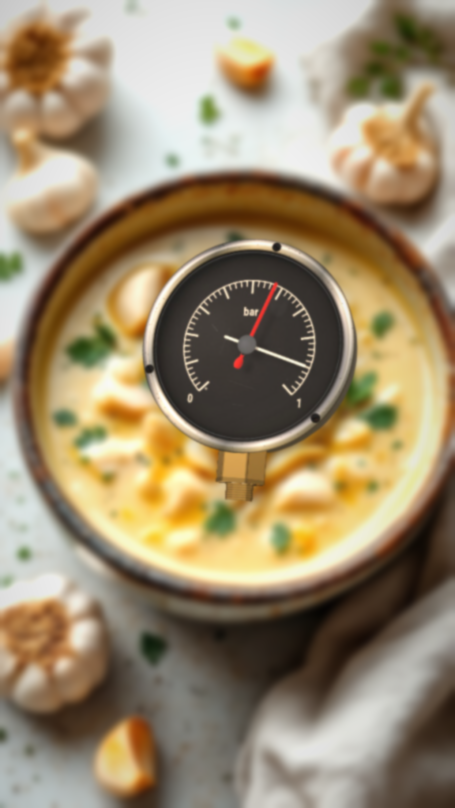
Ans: 0.58 bar
